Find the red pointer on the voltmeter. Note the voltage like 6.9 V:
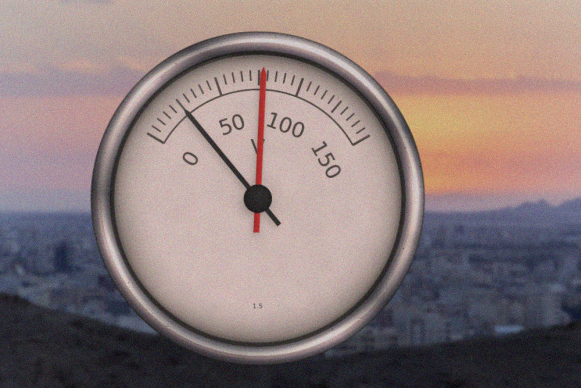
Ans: 77.5 V
